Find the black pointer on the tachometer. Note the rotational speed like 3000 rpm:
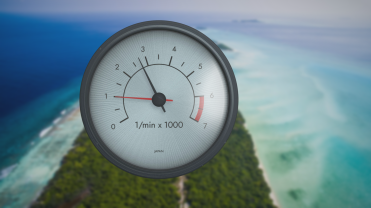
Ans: 2750 rpm
